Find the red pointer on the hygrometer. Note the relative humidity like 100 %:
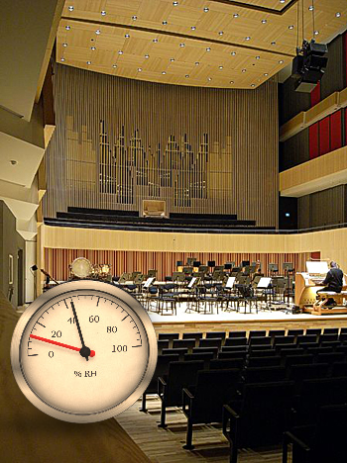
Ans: 12 %
